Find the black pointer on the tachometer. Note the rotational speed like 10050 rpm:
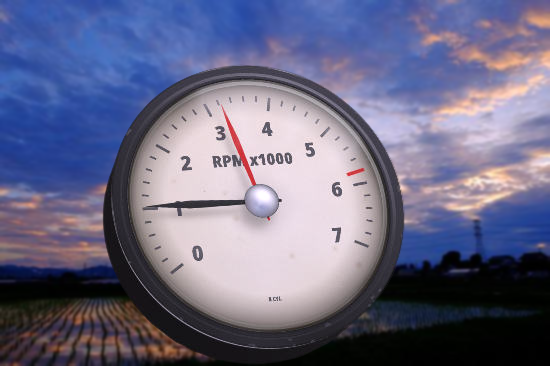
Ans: 1000 rpm
